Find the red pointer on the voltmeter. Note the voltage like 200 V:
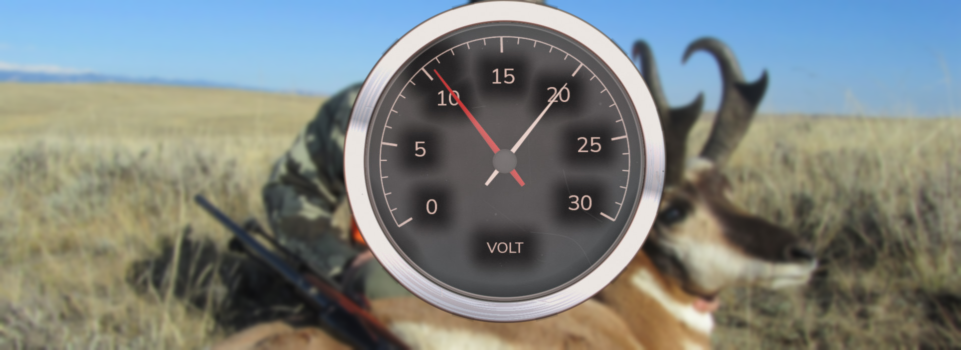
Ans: 10.5 V
